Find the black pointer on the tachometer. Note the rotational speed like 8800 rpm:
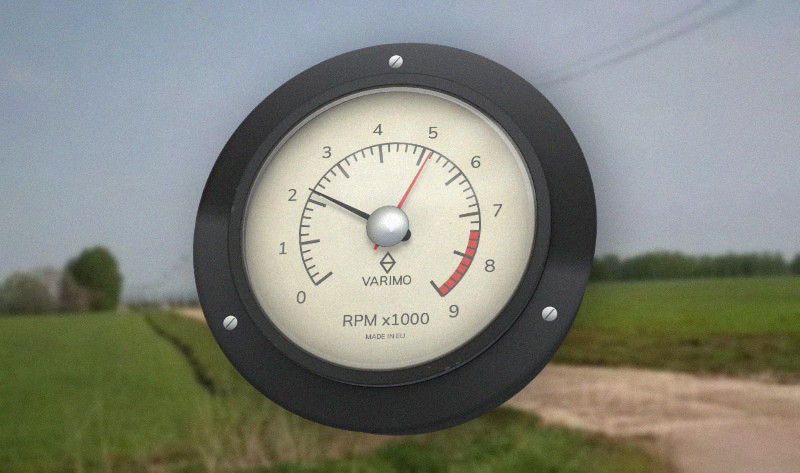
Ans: 2200 rpm
